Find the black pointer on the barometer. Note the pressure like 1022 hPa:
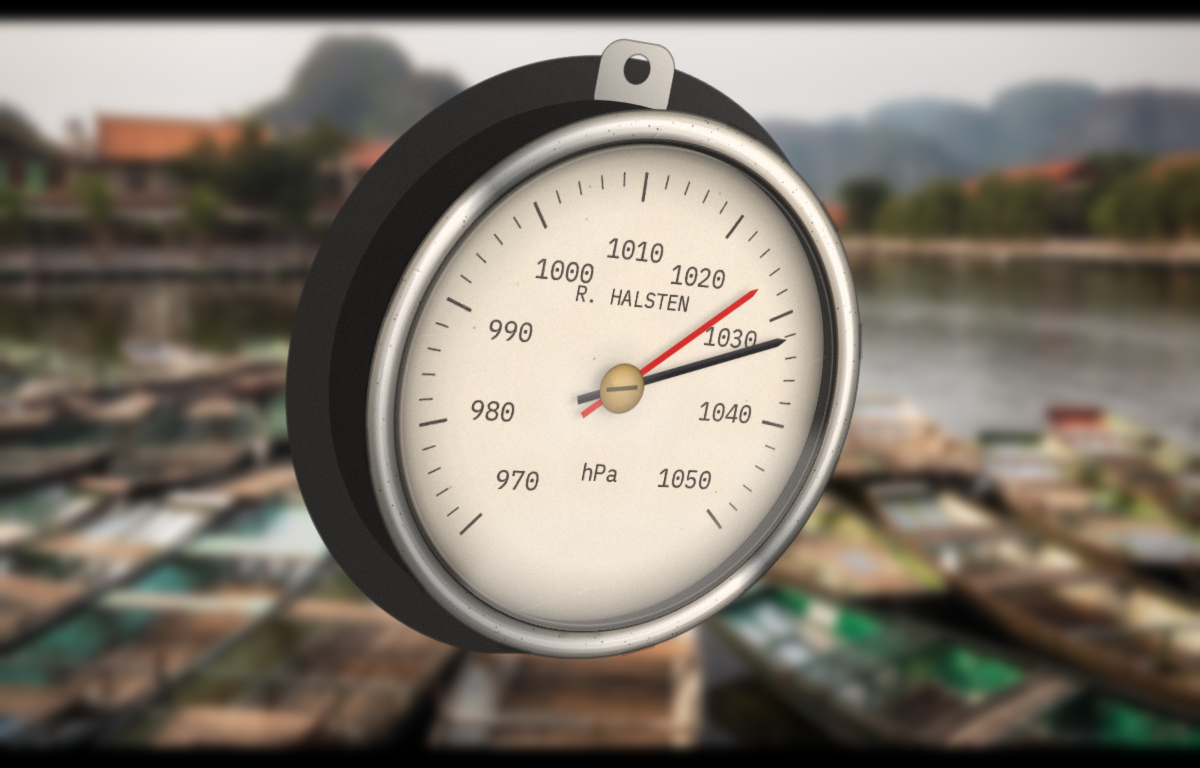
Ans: 1032 hPa
